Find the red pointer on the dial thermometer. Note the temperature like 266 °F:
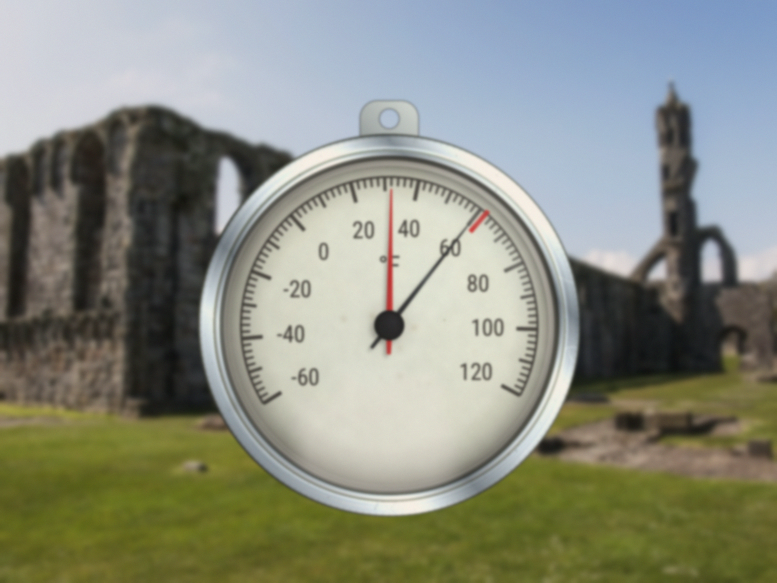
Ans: 32 °F
